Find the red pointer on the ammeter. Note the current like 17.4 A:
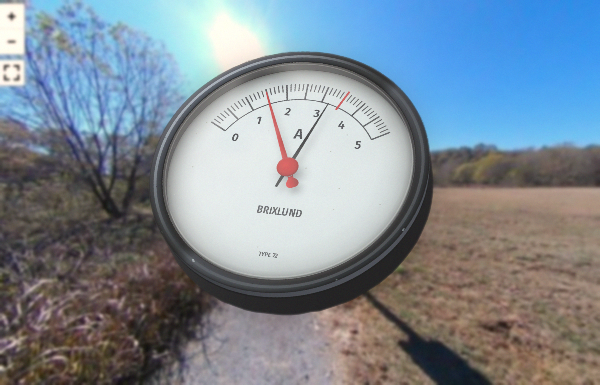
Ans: 1.5 A
